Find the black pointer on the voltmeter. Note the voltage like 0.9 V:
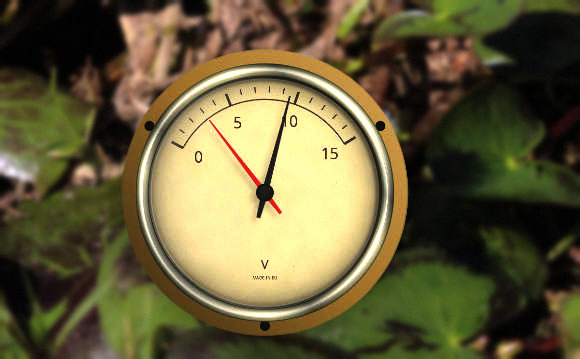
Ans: 9.5 V
